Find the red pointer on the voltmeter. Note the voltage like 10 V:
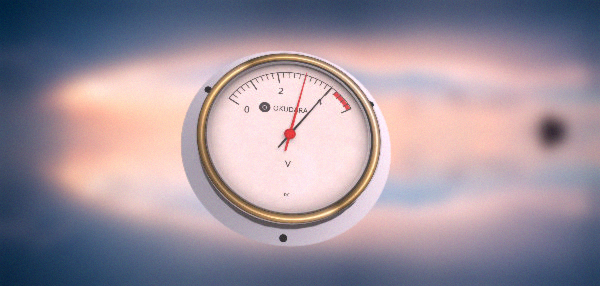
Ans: 3 V
